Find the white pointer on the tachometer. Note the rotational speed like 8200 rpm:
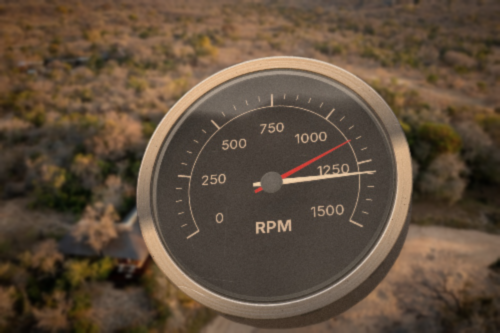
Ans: 1300 rpm
